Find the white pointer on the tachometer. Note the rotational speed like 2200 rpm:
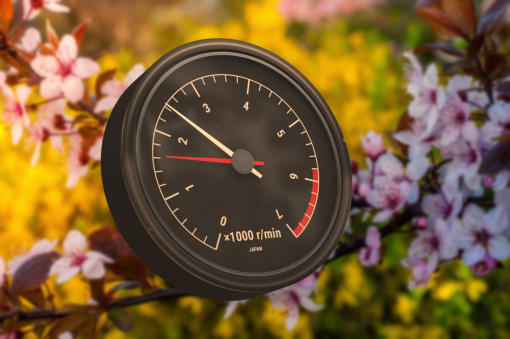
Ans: 2400 rpm
